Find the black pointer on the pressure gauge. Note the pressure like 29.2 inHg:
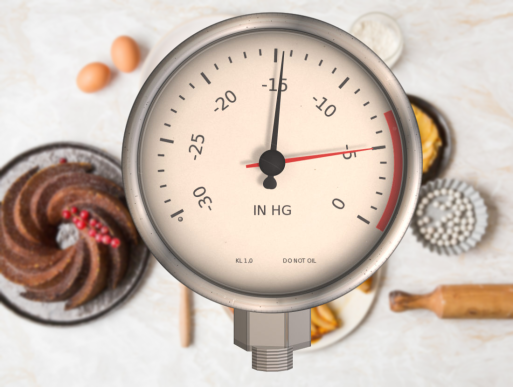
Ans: -14.5 inHg
